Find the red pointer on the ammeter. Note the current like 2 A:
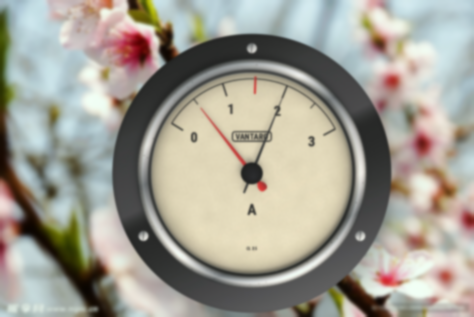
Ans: 0.5 A
